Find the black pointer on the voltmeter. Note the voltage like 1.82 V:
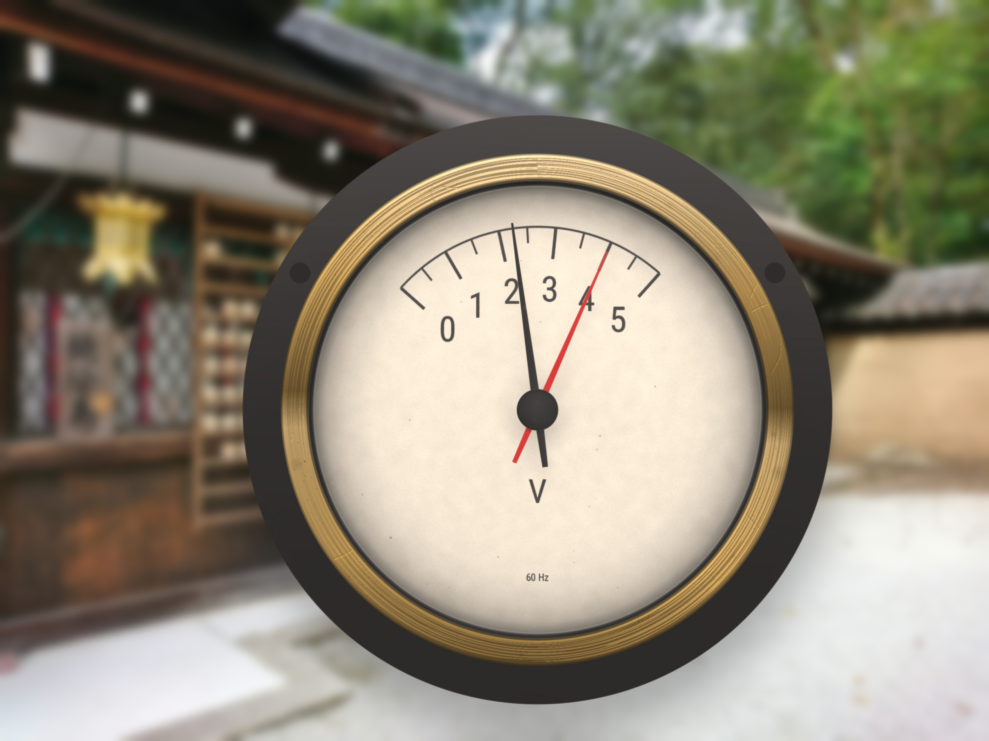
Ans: 2.25 V
